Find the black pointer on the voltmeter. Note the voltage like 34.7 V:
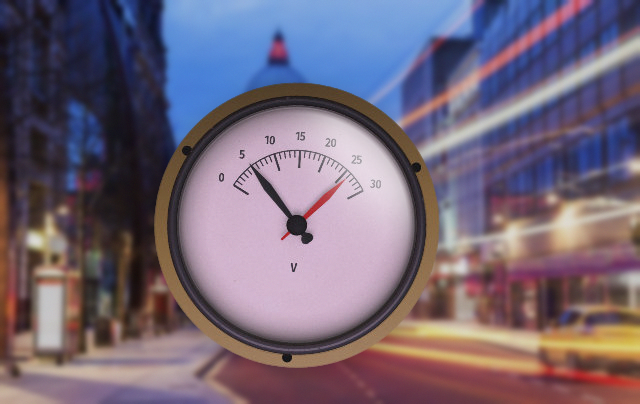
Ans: 5 V
